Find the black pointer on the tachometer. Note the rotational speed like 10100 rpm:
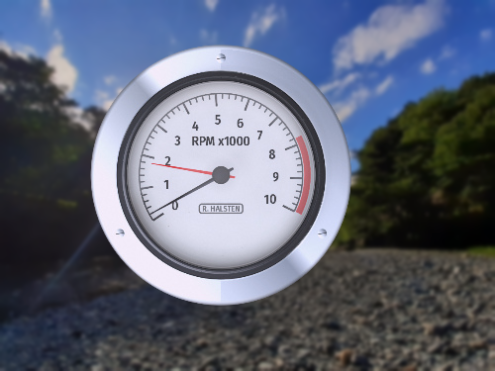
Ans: 200 rpm
